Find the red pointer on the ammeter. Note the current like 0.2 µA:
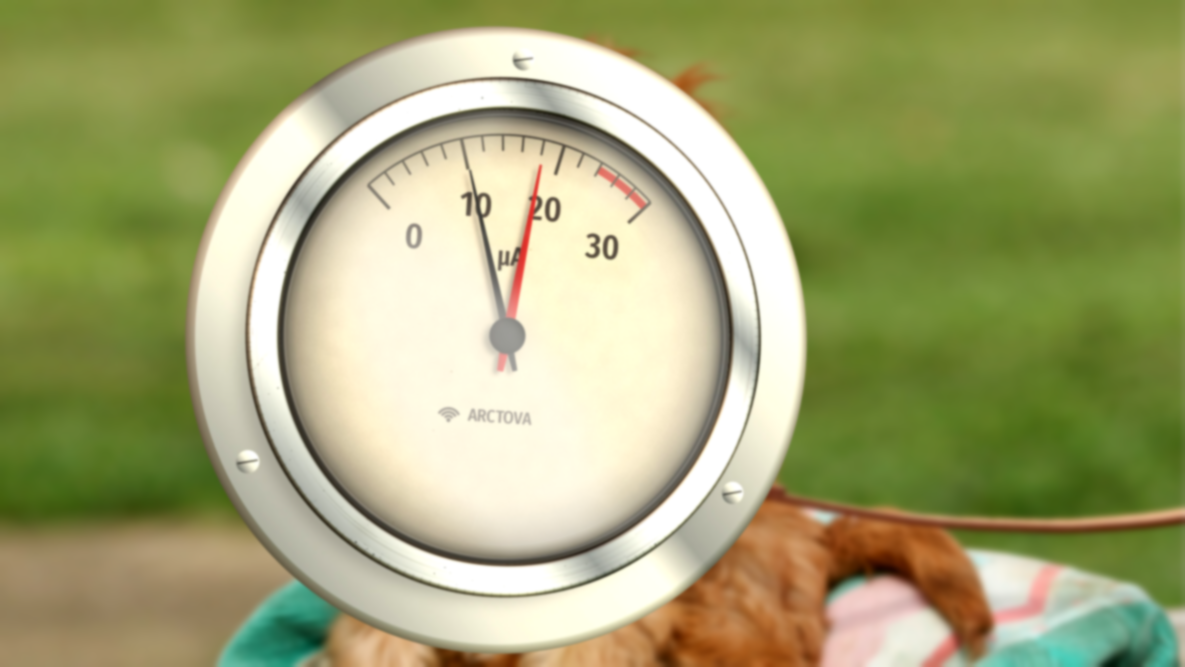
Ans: 18 µA
